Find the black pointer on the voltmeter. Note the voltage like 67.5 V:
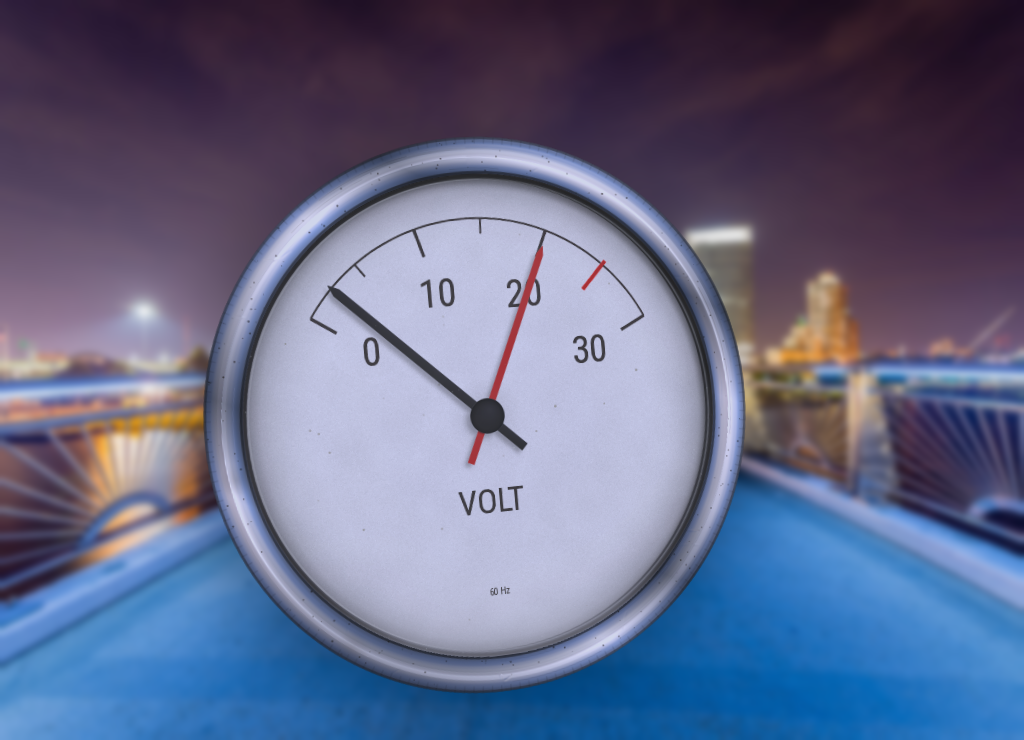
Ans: 2.5 V
